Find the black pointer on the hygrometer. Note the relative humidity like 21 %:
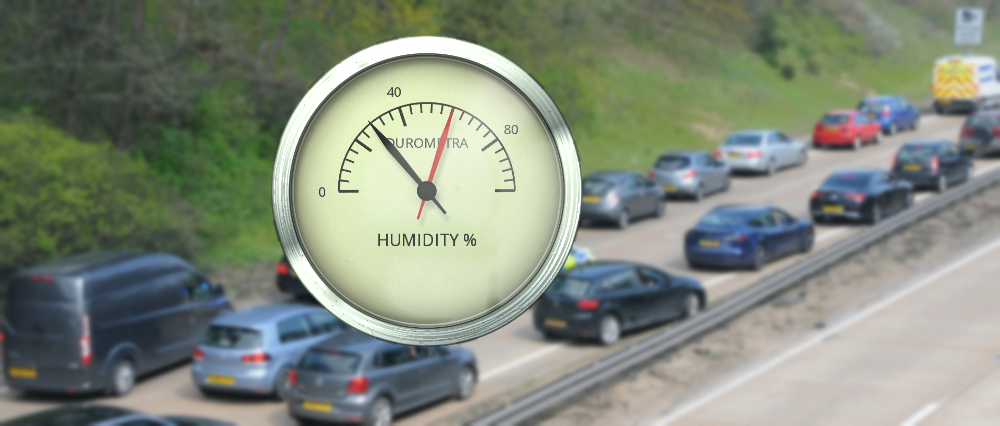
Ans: 28 %
